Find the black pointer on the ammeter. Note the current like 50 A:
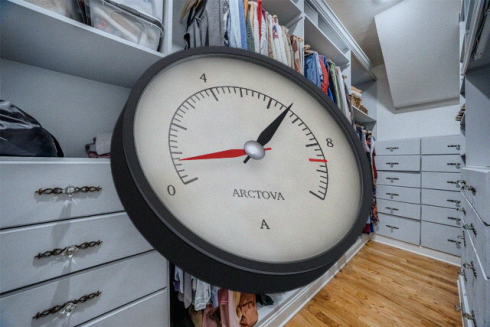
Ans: 6.6 A
